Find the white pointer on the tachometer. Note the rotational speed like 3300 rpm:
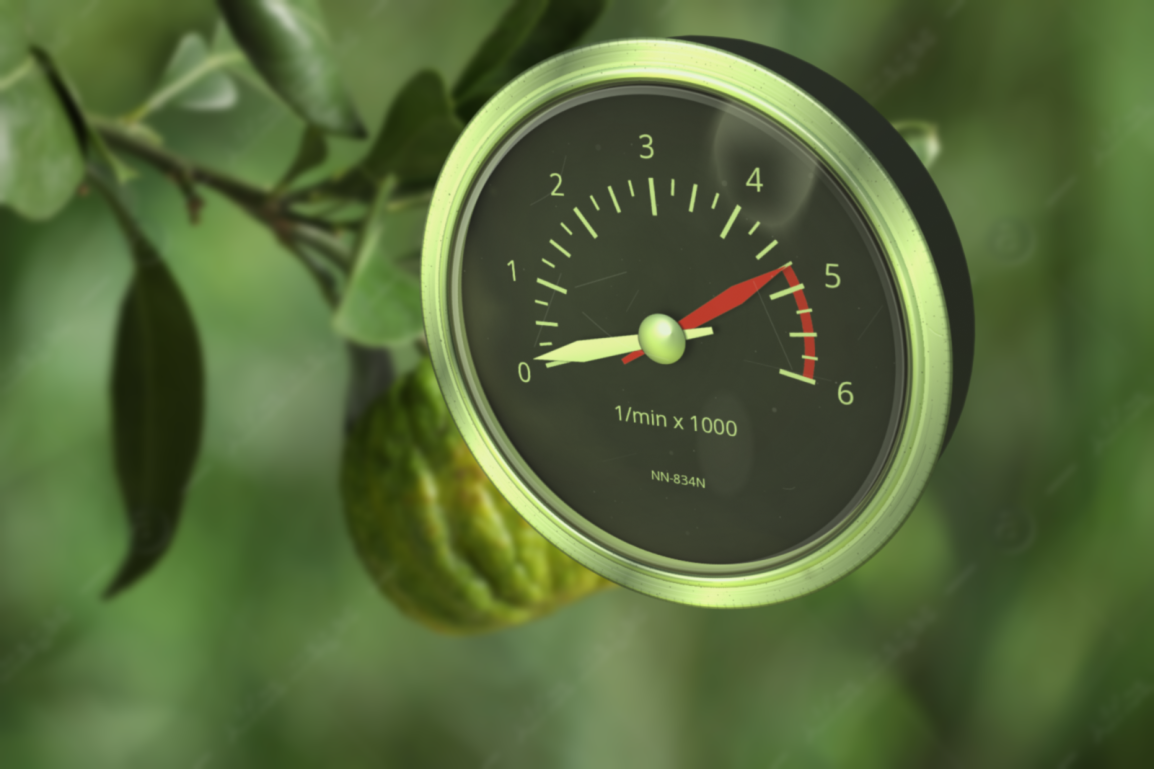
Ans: 125 rpm
